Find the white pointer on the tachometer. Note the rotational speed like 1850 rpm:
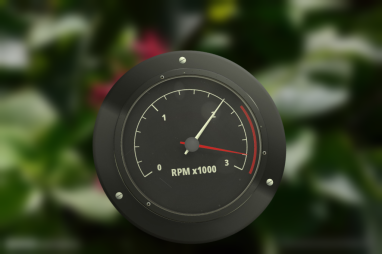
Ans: 2000 rpm
